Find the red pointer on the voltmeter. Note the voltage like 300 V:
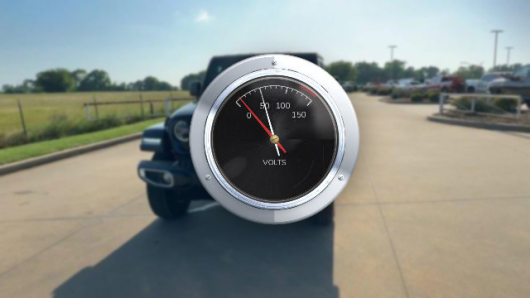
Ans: 10 V
